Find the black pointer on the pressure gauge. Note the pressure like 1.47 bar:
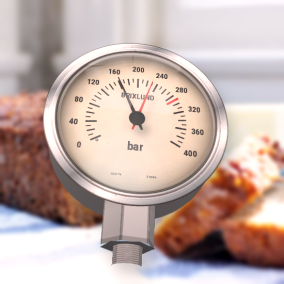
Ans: 160 bar
